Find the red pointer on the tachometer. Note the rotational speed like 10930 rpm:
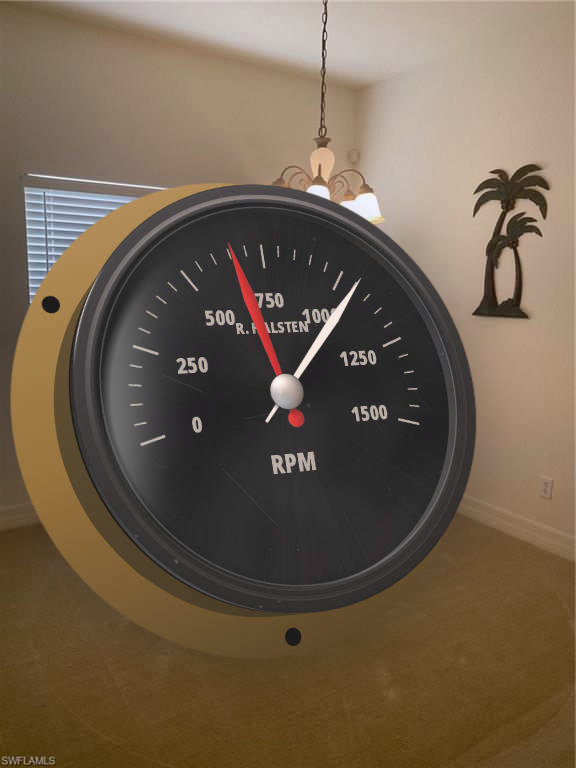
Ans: 650 rpm
